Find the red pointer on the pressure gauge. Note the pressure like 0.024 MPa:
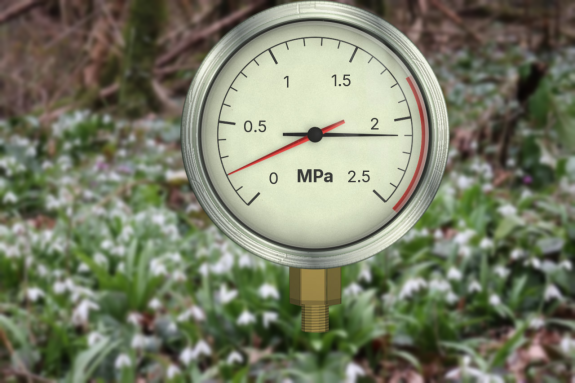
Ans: 0.2 MPa
